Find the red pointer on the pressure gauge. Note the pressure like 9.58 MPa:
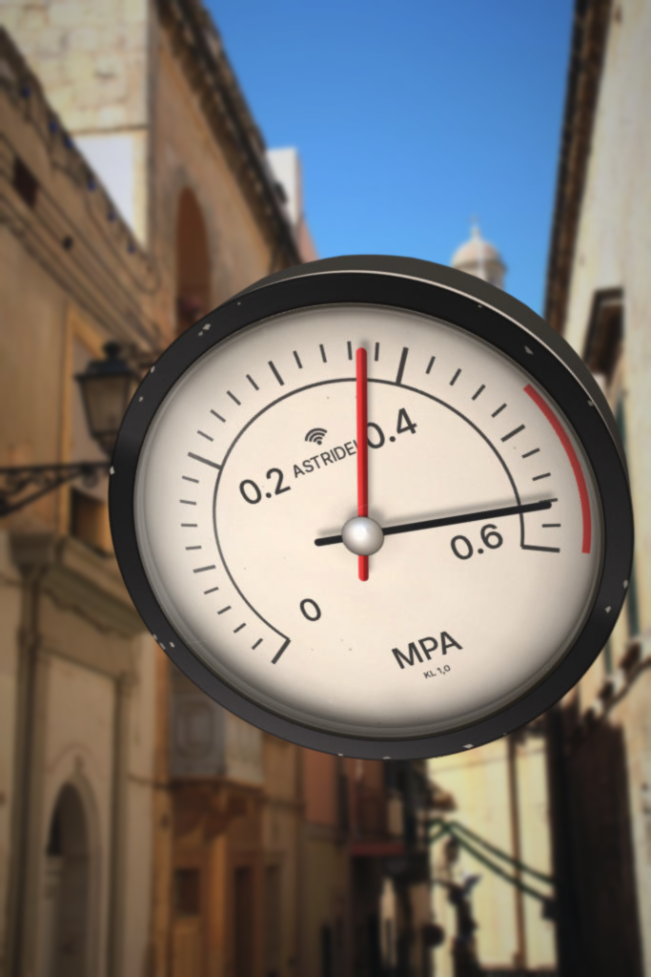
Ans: 0.37 MPa
